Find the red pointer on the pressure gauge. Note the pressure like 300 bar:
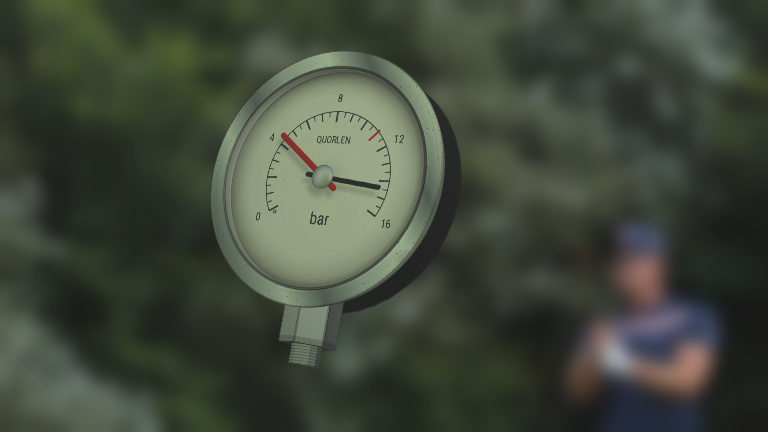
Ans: 4.5 bar
